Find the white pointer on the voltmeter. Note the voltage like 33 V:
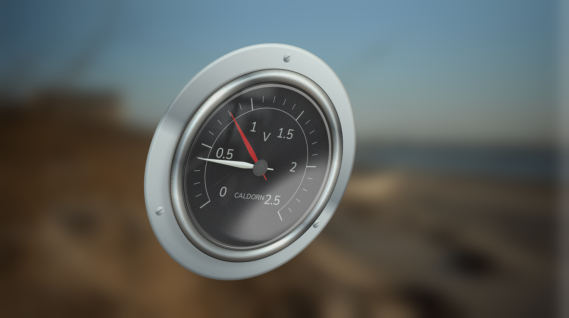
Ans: 0.4 V
